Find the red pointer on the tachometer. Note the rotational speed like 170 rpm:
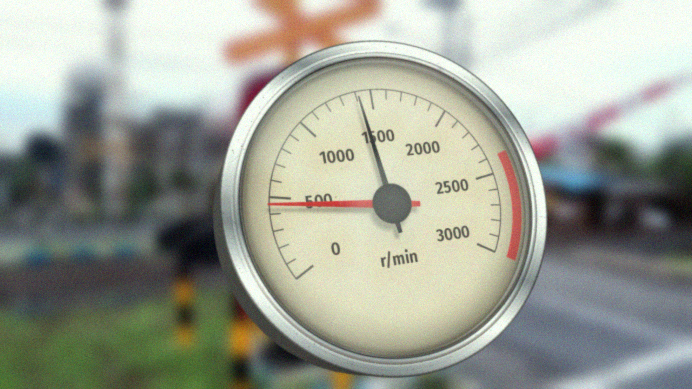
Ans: 450 rpm
